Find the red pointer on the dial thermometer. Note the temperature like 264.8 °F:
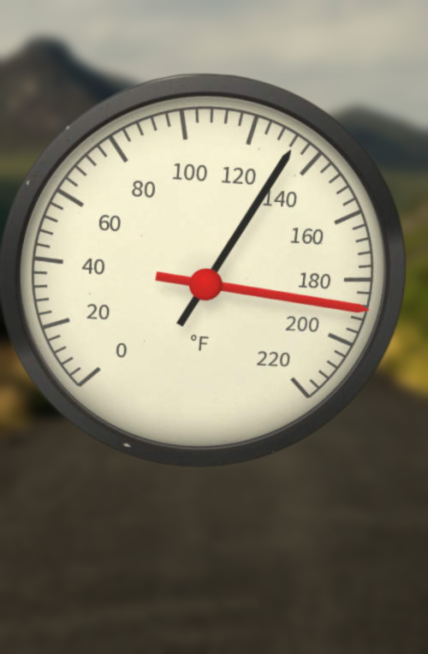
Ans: 188 °F
